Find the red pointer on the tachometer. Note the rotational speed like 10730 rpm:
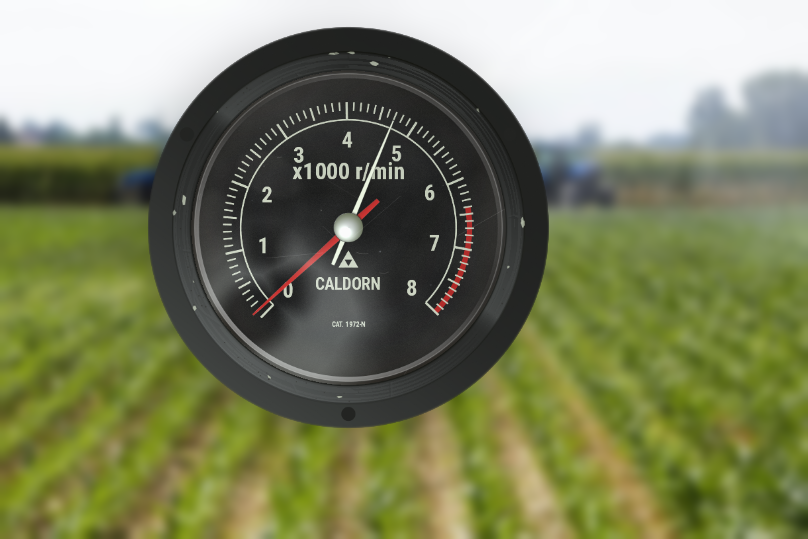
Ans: 100 rpm
